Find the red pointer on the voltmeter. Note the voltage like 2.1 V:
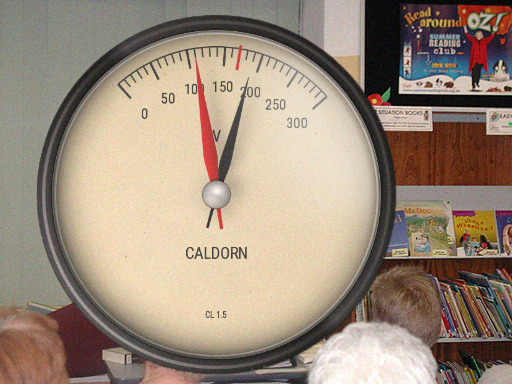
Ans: 110 V
